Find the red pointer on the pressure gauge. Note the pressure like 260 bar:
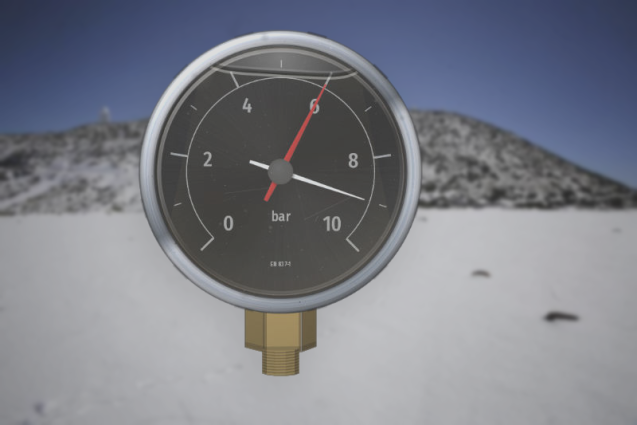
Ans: 6 bar
